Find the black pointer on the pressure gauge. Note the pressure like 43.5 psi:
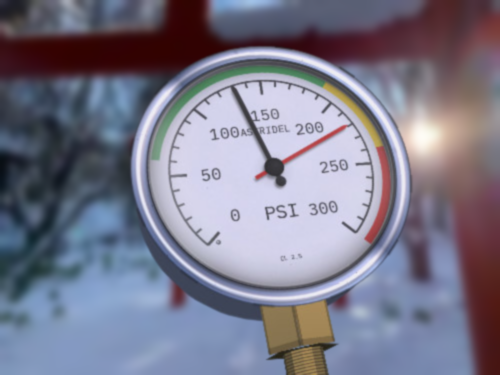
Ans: 130 psi
